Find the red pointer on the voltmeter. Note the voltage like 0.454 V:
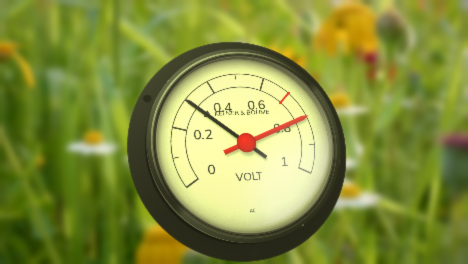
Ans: 0.8 V
